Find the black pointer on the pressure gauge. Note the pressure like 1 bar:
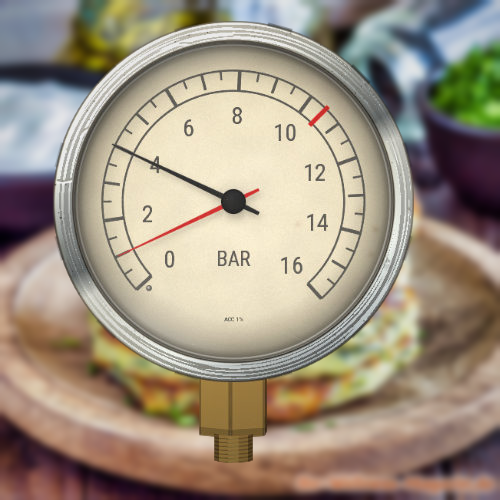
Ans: 4 bar
